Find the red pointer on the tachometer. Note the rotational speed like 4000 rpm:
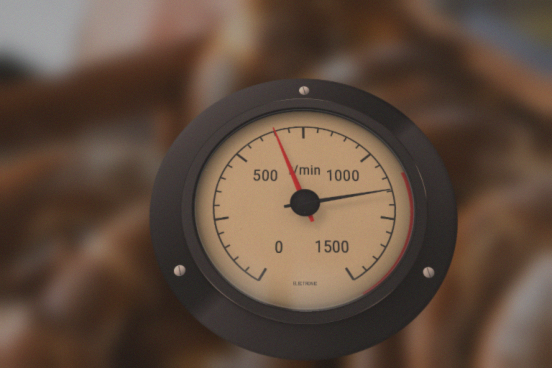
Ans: 650 rpm
